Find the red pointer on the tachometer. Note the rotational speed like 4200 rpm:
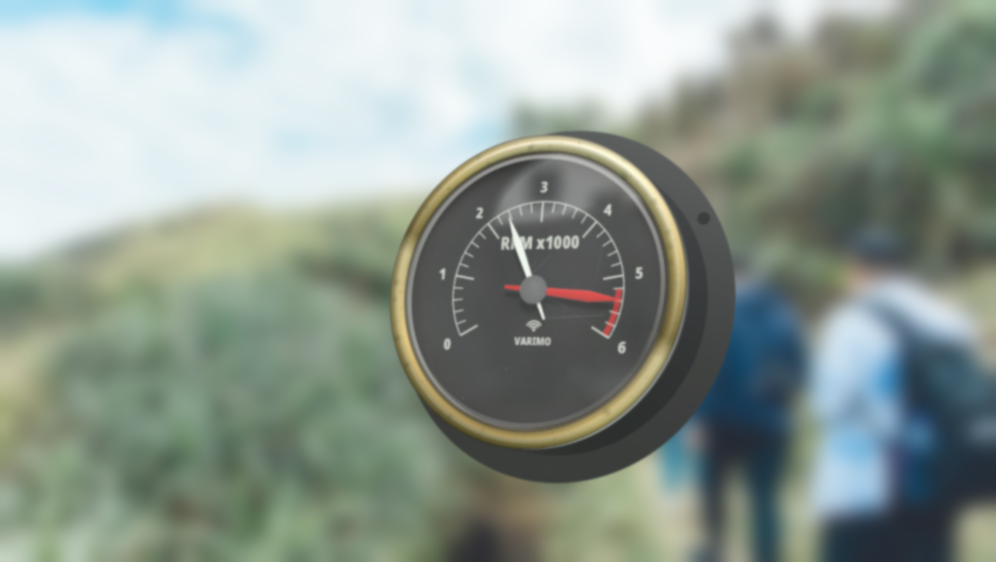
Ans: 5400 rpm
